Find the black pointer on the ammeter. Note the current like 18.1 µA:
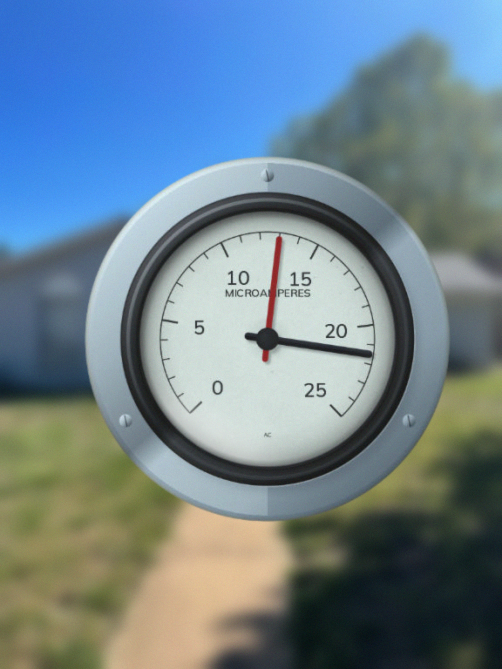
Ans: 21.5 µA
